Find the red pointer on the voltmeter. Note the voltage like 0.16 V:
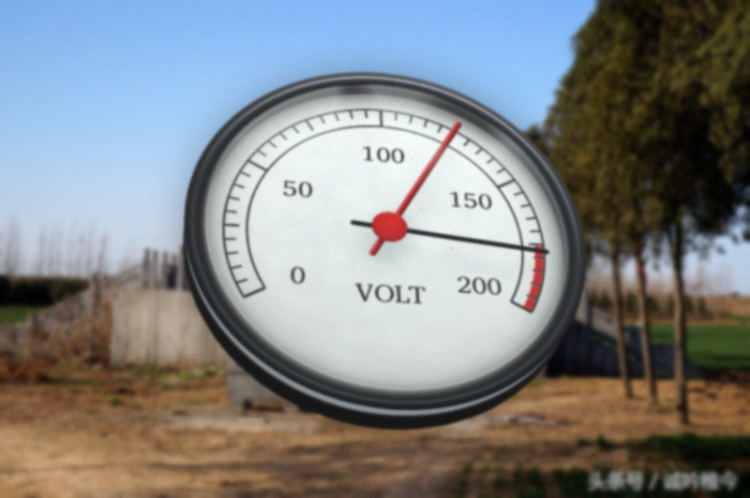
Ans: 125 V
